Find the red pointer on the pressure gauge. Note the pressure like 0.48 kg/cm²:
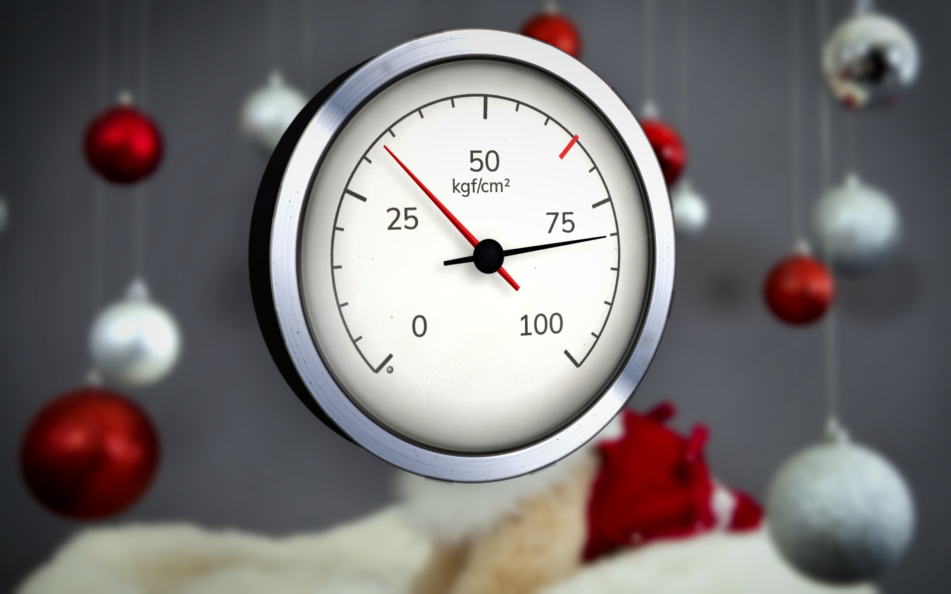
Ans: 32.5 kg/cm²
